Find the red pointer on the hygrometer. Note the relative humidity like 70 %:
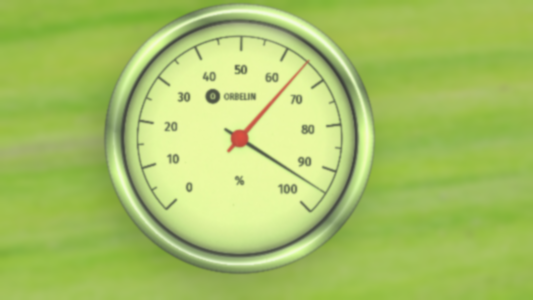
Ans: 65 %
